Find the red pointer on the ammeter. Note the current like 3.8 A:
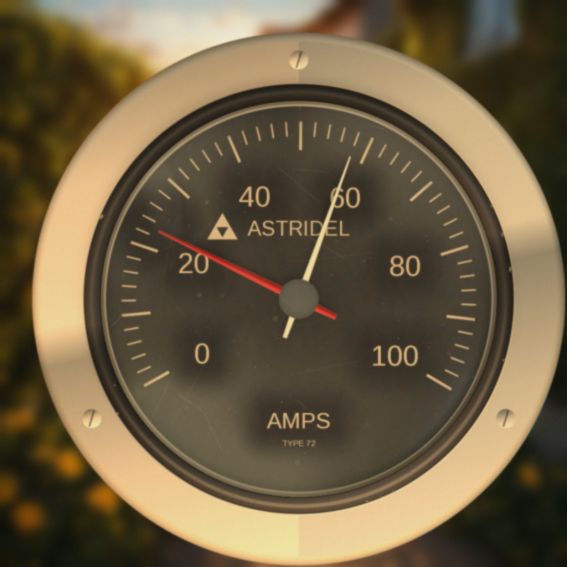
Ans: 23 A
